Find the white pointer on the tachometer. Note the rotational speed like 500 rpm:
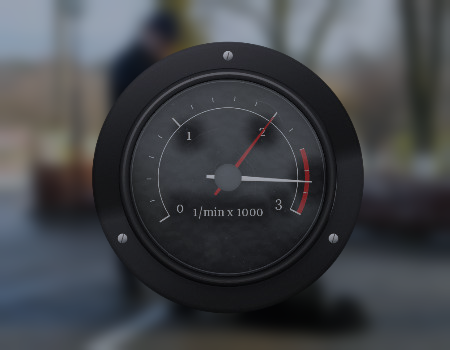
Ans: 2700 rpm
